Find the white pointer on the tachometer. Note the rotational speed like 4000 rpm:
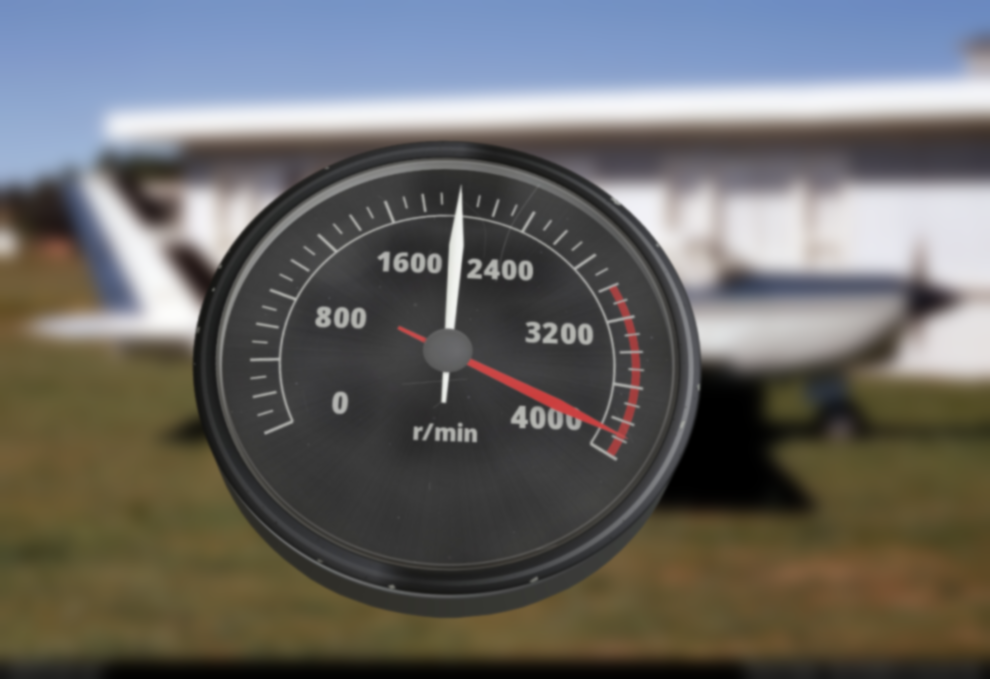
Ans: 2000 rpm
